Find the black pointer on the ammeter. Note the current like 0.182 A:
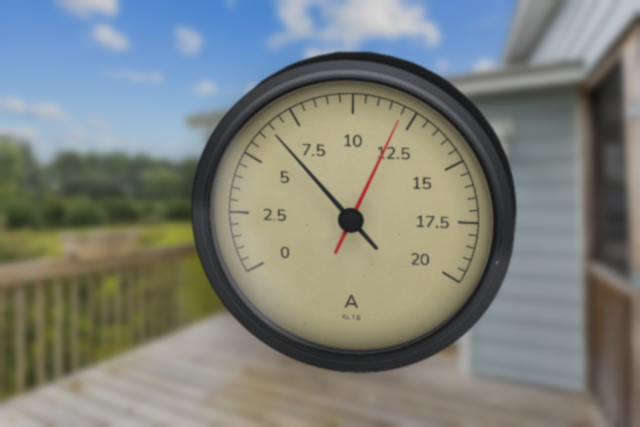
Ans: 6.5 A
